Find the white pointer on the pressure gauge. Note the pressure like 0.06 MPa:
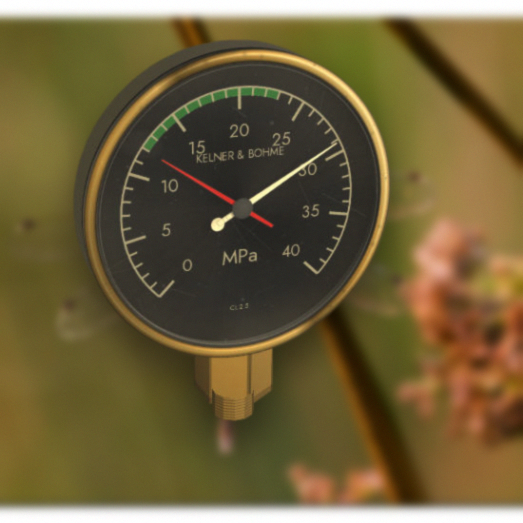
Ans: 29 MPa
